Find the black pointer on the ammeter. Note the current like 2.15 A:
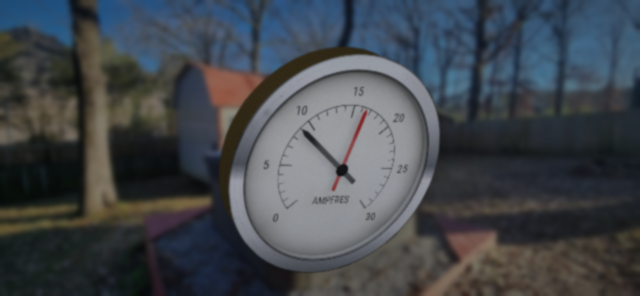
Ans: 9 A
